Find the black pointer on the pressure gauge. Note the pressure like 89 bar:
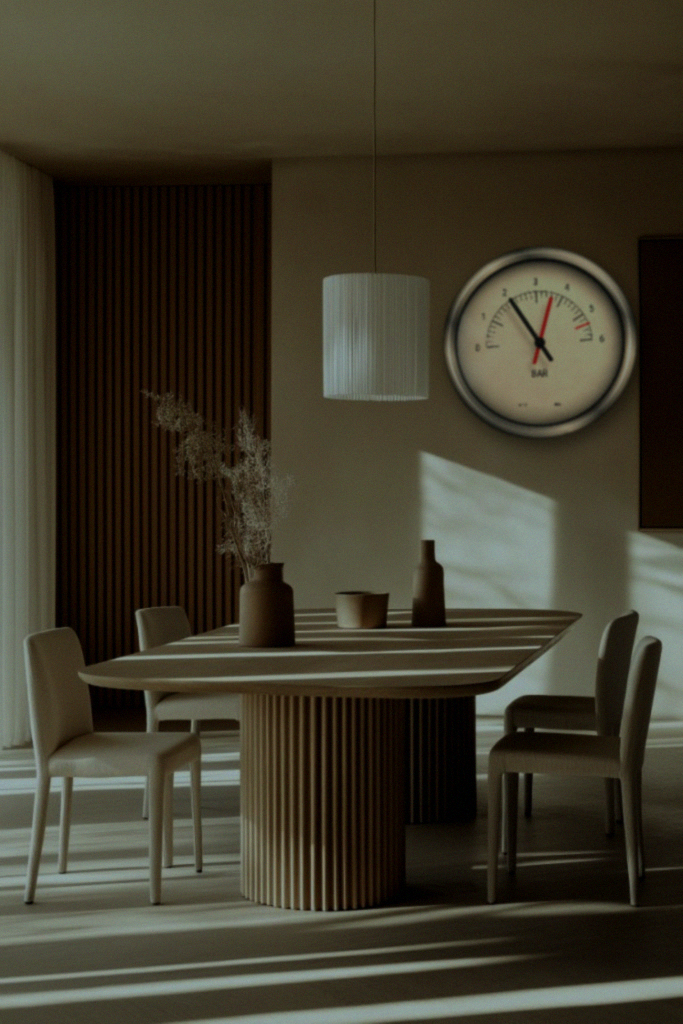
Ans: 2 bar
